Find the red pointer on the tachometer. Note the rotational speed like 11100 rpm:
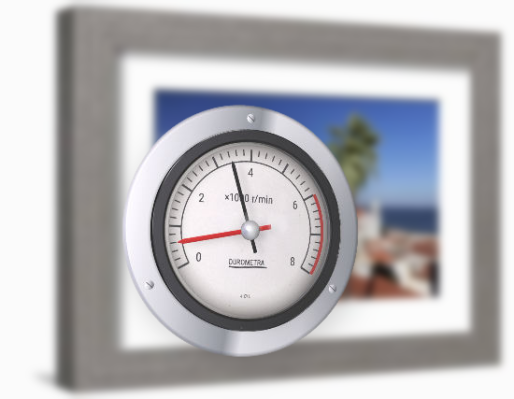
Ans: 600 rpm
